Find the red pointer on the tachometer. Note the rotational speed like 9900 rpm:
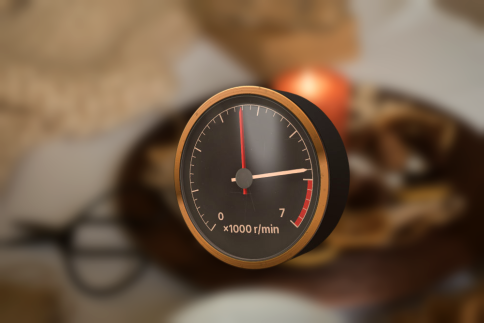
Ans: 3600 rpm
